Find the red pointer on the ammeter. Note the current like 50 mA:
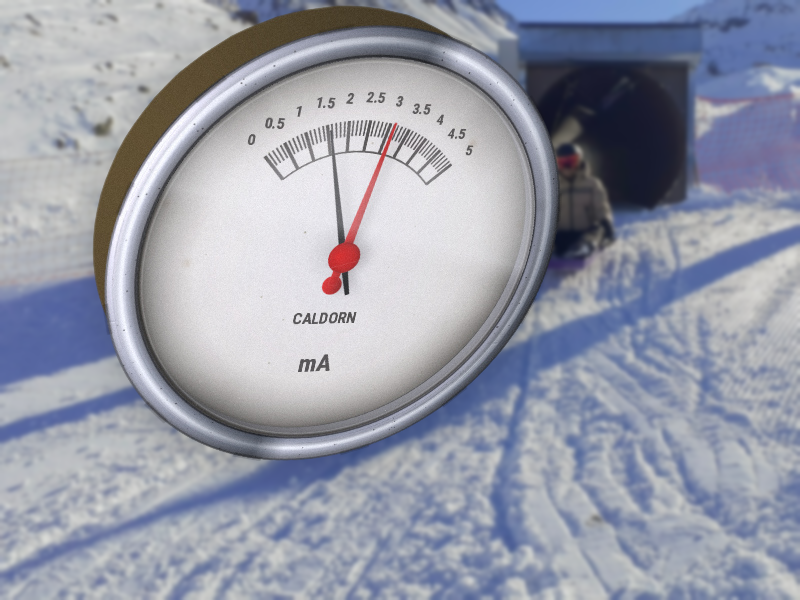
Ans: 3 mA
